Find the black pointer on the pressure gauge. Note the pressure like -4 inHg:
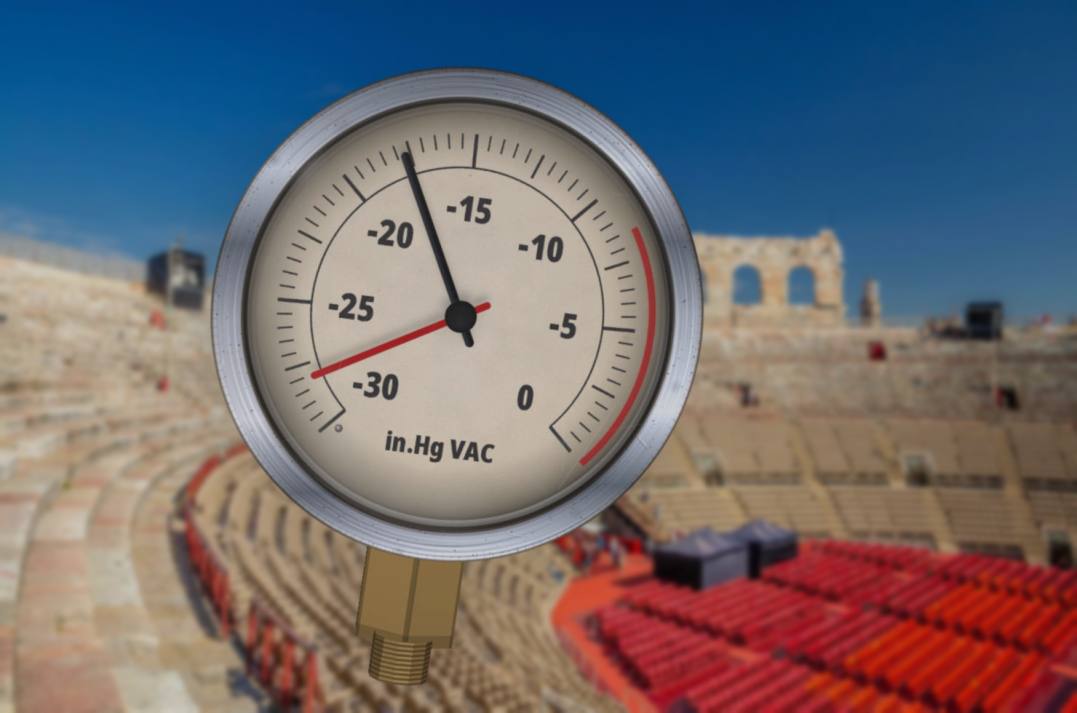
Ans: -17.75 inHg
